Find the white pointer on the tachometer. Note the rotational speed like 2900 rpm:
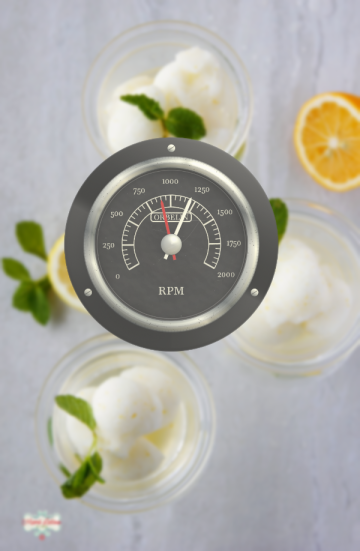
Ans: 1200 rpm
